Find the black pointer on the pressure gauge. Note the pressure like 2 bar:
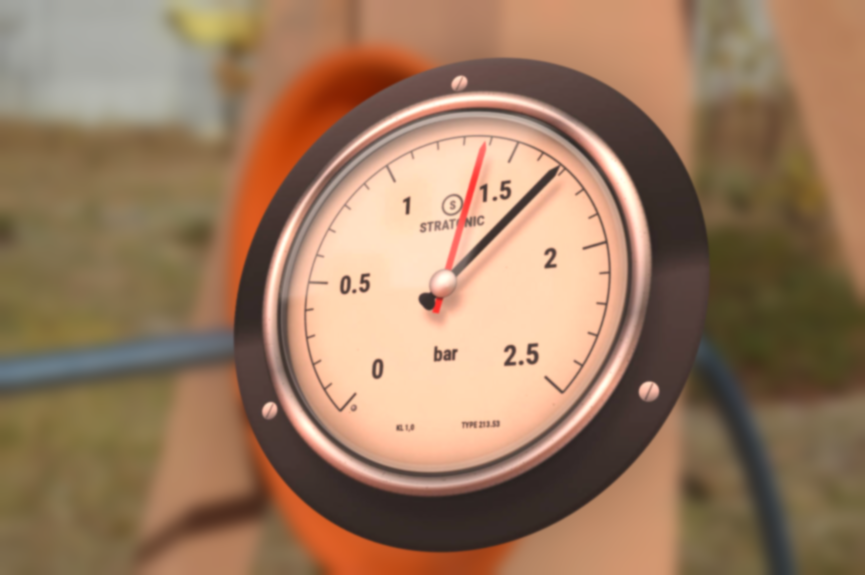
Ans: 1.7 bar
